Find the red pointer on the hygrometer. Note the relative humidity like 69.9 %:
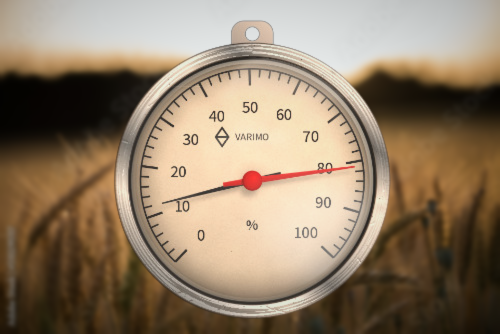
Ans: 81 %
